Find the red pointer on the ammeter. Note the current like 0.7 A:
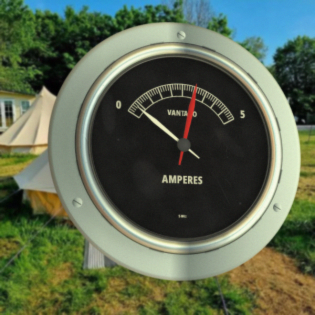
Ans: 3 A
